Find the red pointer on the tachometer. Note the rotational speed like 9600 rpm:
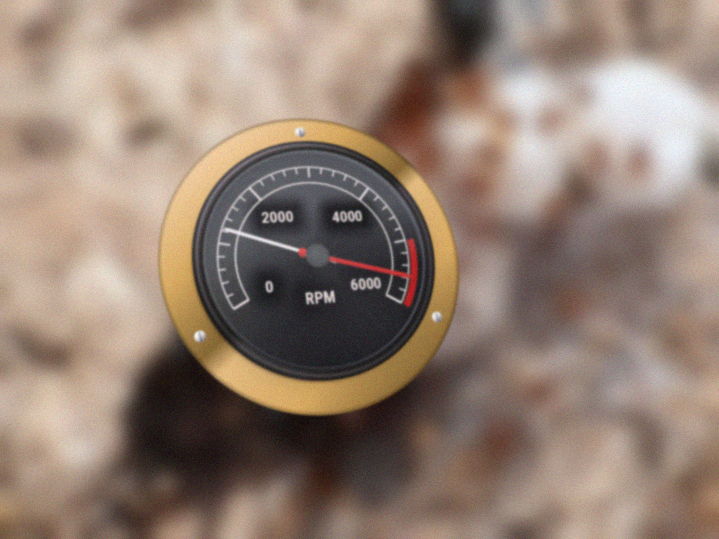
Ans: 5600 rpm
